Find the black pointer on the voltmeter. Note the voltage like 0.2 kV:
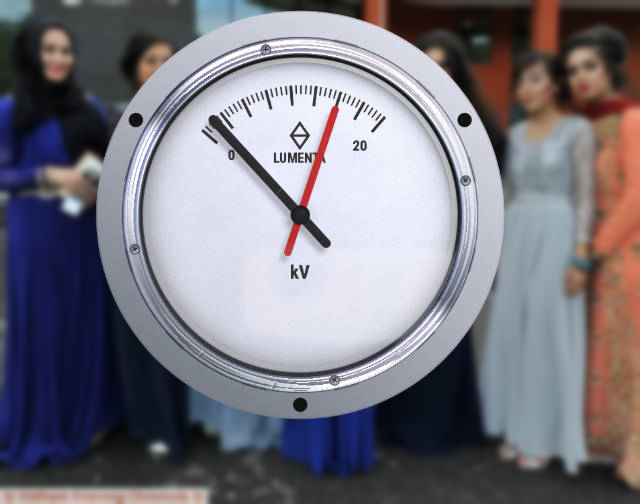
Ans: 1.5 kV
